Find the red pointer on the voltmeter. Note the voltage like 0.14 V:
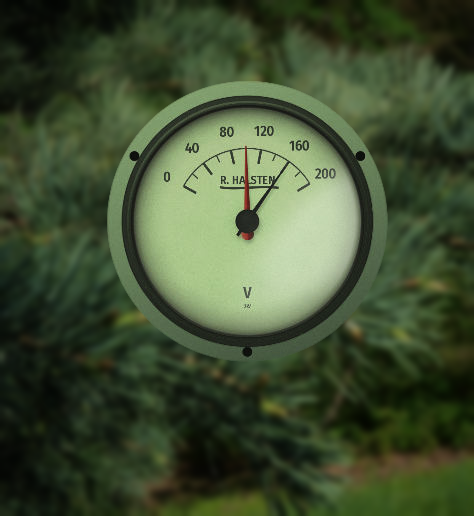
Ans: 100 V
